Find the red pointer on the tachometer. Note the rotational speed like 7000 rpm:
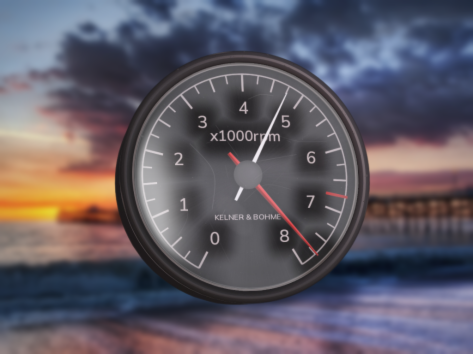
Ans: 7750 rpm
